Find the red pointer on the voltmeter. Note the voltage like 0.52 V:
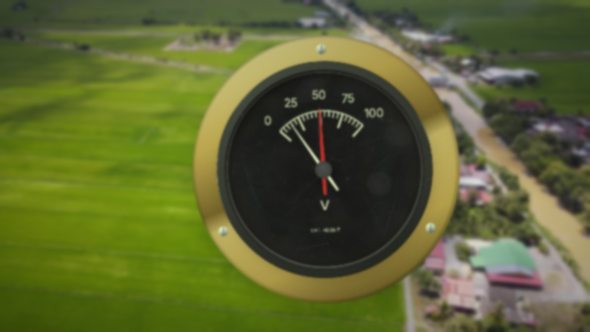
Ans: 50 V
